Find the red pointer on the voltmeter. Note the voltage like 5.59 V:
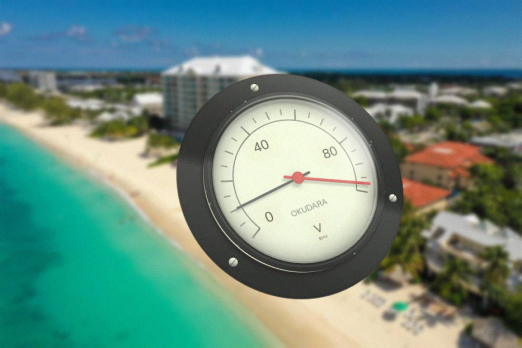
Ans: 97.5 V
